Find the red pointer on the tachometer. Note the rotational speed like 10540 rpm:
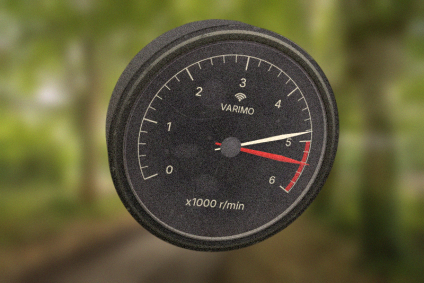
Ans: 5400 rpm
